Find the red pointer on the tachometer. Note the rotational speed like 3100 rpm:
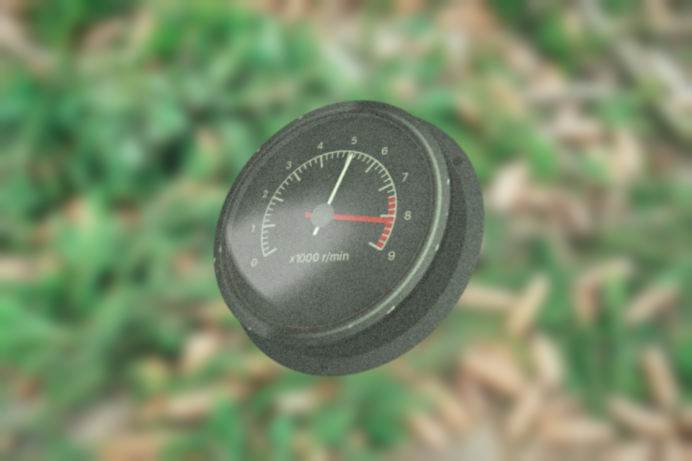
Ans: 8200 rpm
